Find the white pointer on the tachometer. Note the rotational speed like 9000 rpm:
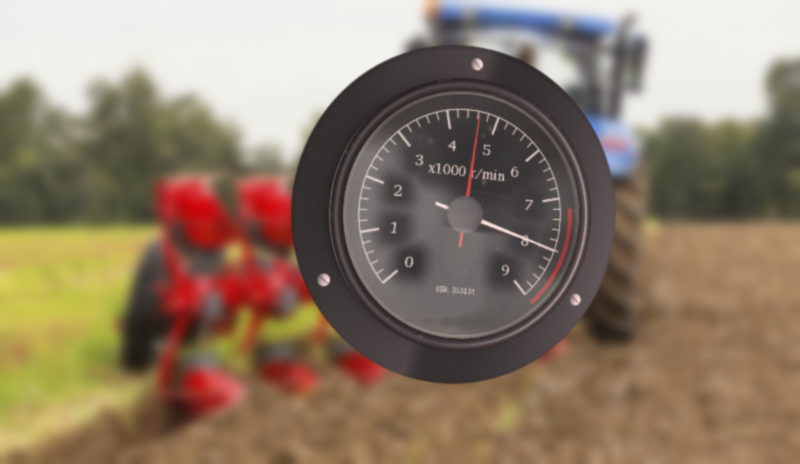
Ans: 8000 rpm
